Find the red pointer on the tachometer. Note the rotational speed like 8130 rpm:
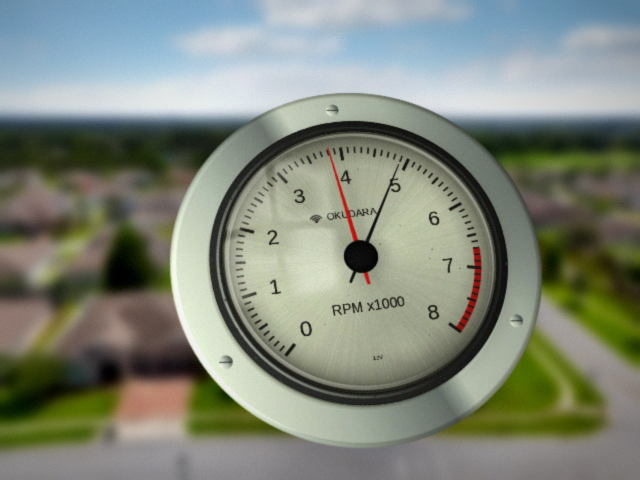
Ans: 3800 rpm
